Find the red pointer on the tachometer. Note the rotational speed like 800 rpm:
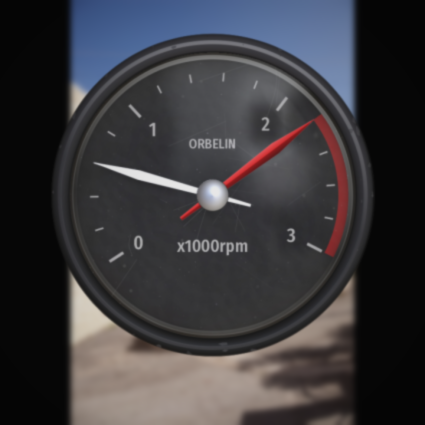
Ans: 2200 rpm
